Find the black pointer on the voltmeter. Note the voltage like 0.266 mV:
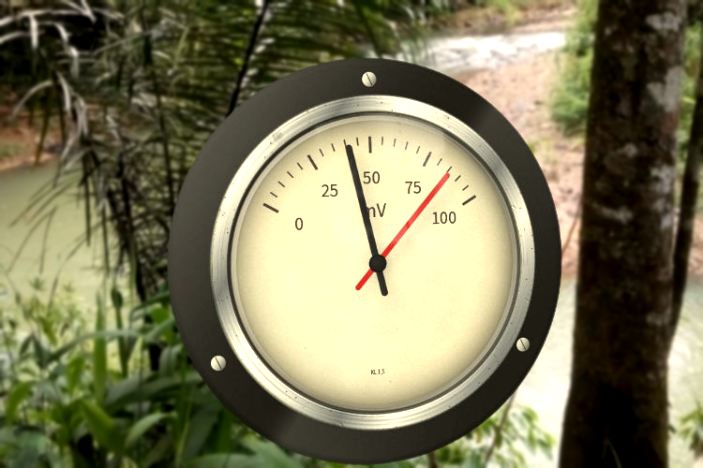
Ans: 40 mV
